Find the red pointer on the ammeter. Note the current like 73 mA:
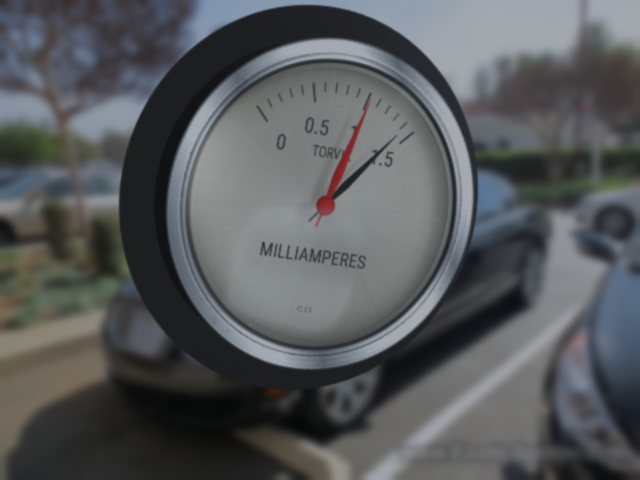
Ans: 1 mA
